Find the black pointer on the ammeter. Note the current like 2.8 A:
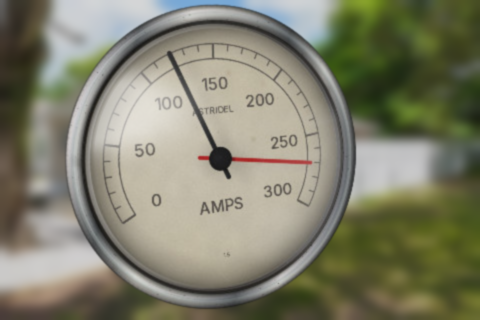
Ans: 120 A
